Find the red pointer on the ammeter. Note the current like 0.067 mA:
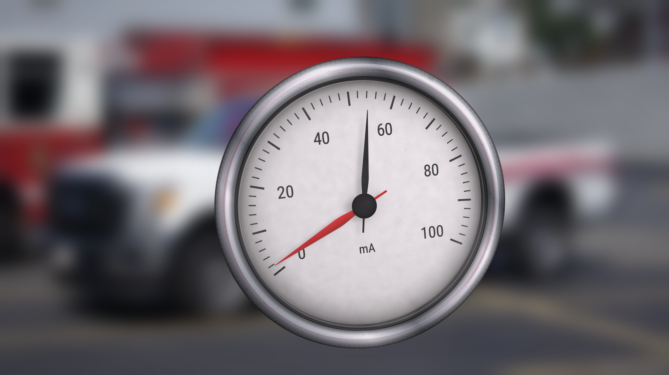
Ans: 2 mA
